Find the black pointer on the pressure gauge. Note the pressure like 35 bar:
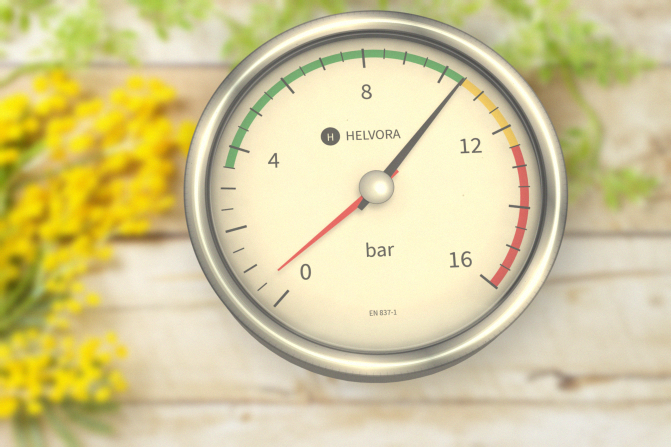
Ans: 10.5 bar
